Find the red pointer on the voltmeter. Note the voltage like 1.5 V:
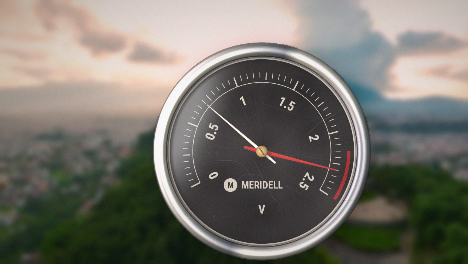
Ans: 2.3 V
